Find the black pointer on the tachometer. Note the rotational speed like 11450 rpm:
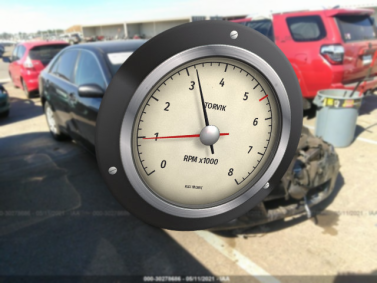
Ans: 3200 rpm
